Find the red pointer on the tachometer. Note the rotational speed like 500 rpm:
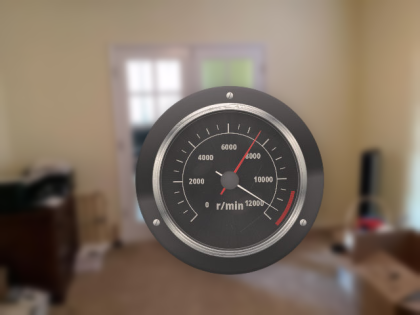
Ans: 7500 rpm
